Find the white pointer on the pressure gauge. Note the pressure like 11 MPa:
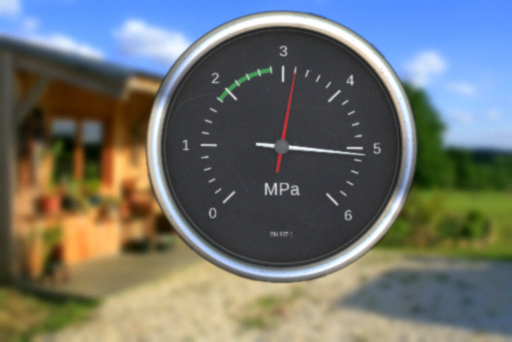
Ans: 5.1 MPa
